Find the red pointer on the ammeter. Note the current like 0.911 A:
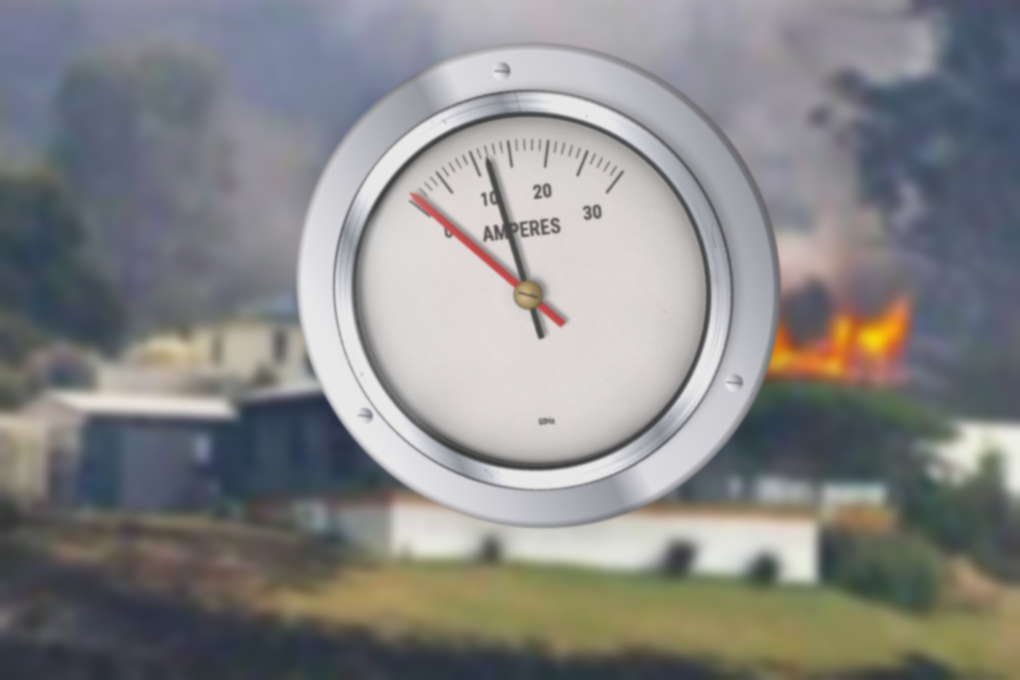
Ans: 1 A
